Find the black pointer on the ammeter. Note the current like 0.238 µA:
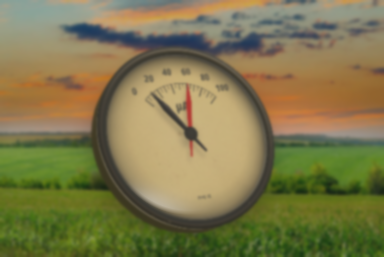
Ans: 10 µA
